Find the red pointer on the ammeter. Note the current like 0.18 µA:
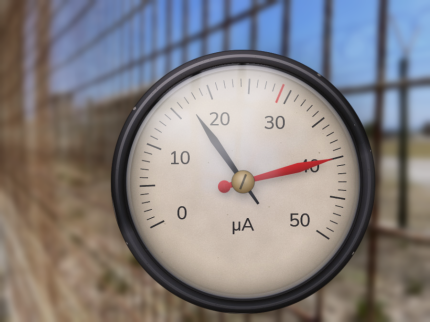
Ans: 40 µA
